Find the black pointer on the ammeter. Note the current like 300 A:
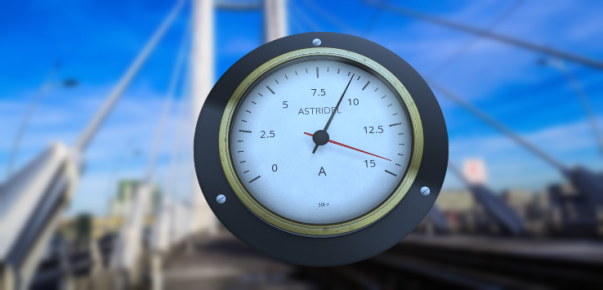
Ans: 9.25 A
